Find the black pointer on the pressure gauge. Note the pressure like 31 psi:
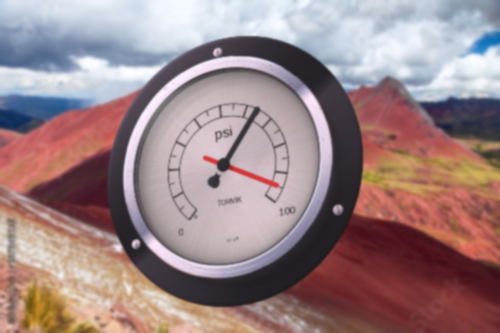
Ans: 65 psi
